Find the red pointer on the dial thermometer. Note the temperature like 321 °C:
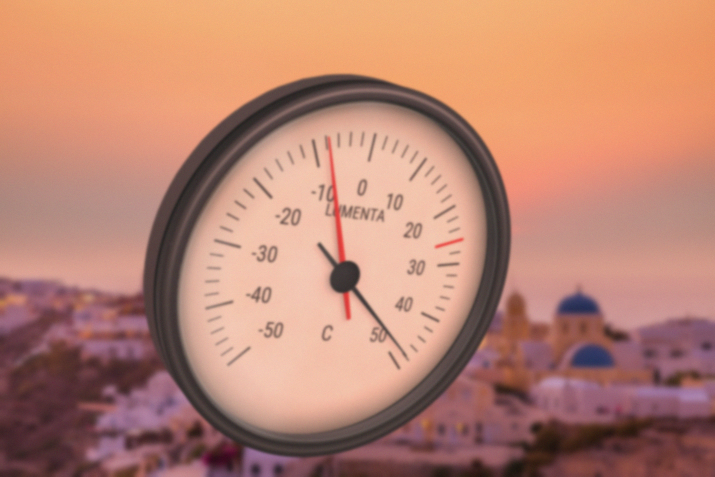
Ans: -8 °C
